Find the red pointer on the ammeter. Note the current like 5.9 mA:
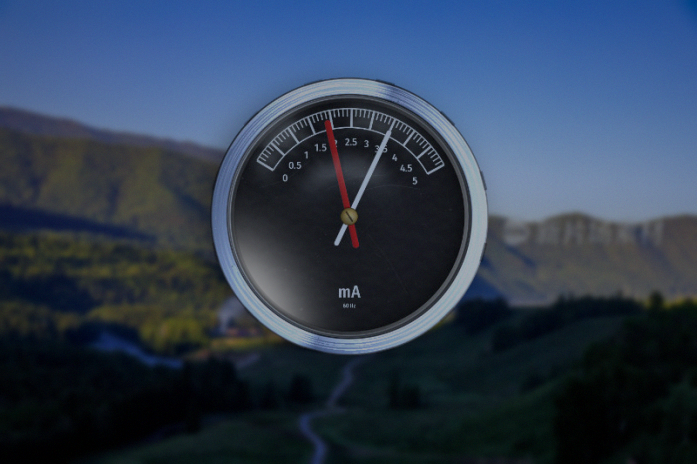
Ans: 1.9 mA
